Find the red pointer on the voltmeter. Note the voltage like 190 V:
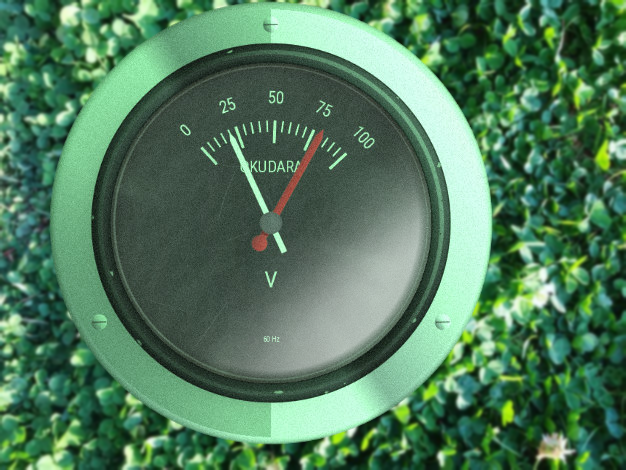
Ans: 80 V
